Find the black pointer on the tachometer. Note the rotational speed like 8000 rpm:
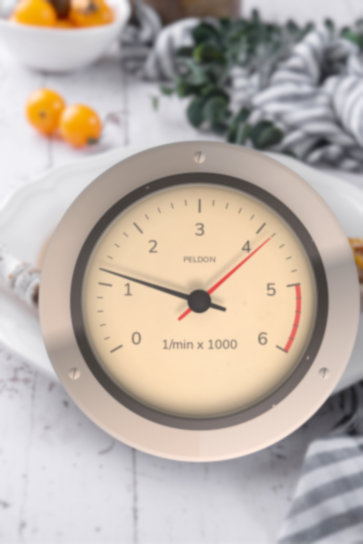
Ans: 1200 rpm
